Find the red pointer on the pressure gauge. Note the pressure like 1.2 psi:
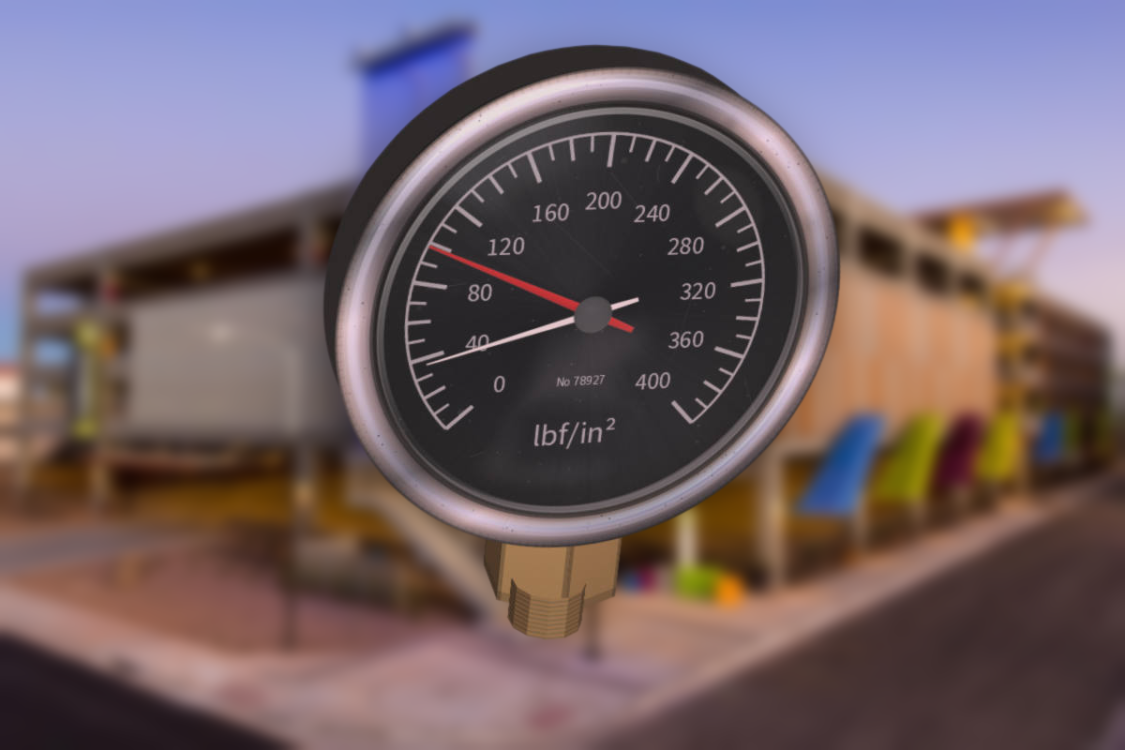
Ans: 100 psi
